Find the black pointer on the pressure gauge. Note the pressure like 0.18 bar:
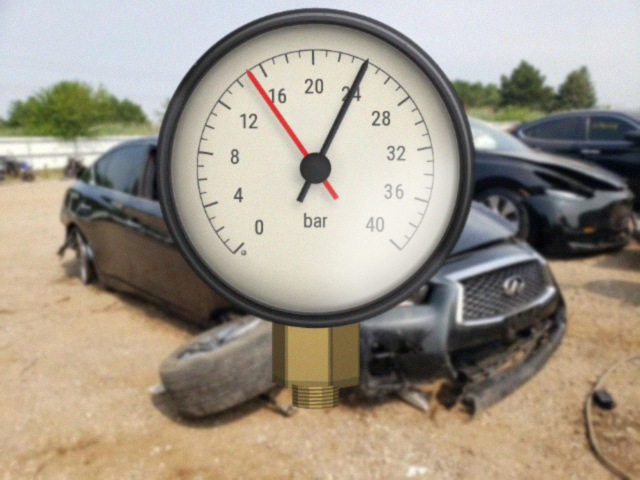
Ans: 24 bar
